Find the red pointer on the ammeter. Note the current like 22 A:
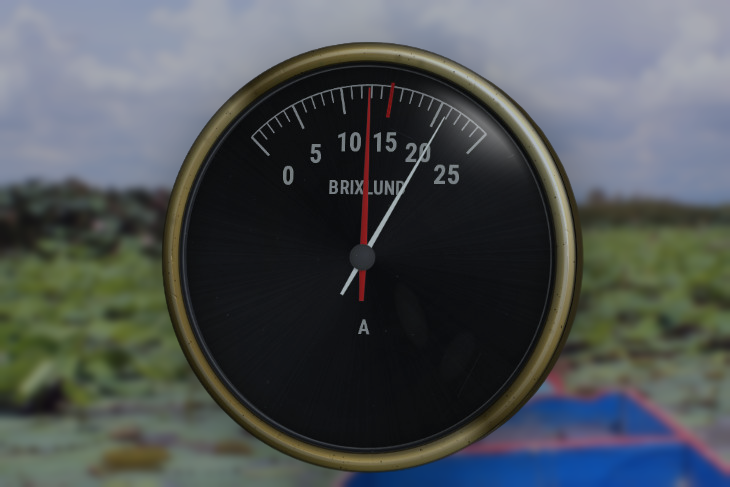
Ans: 13 A
